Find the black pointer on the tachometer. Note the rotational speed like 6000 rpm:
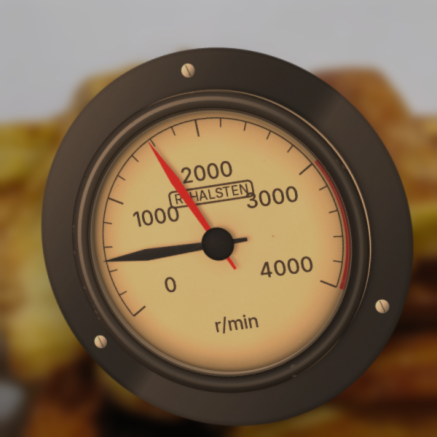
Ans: 500 rpm
